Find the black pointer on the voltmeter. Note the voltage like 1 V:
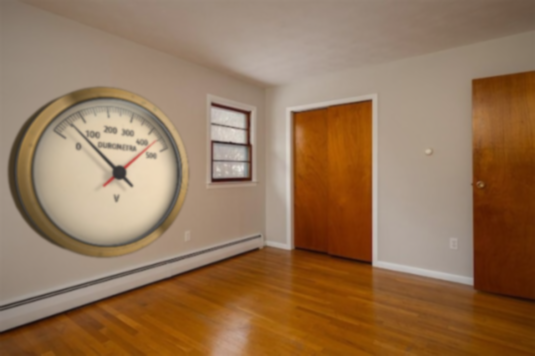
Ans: 50 V
